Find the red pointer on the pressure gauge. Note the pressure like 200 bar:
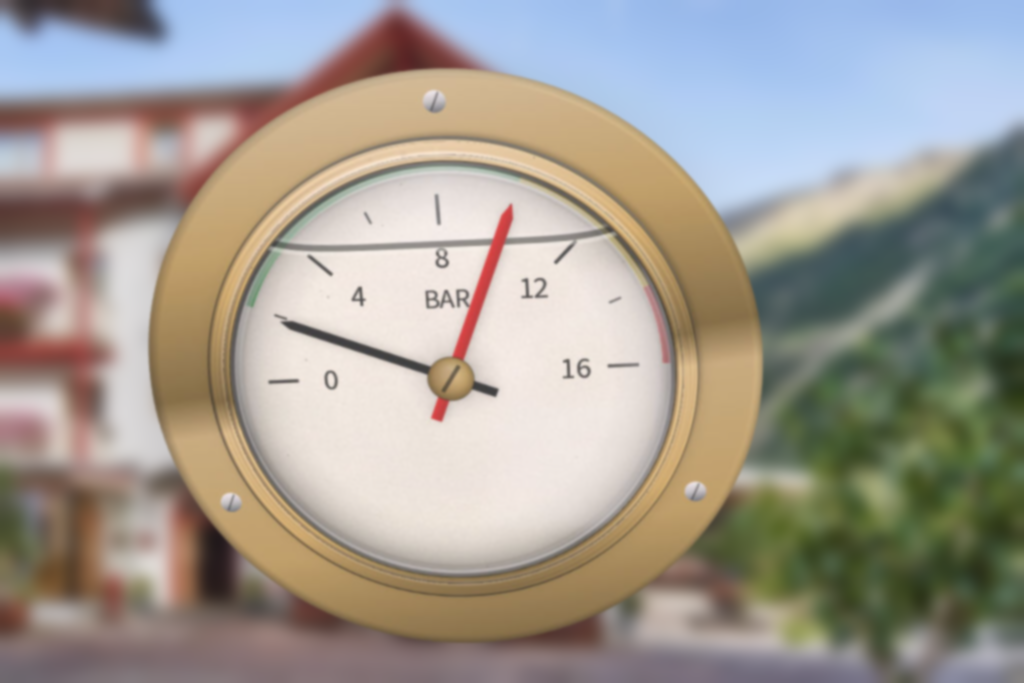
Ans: 10 bar
